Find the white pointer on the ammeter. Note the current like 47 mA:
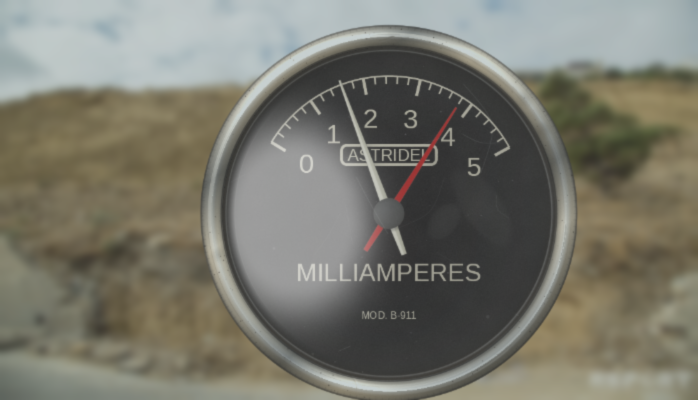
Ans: 1.6 mA
